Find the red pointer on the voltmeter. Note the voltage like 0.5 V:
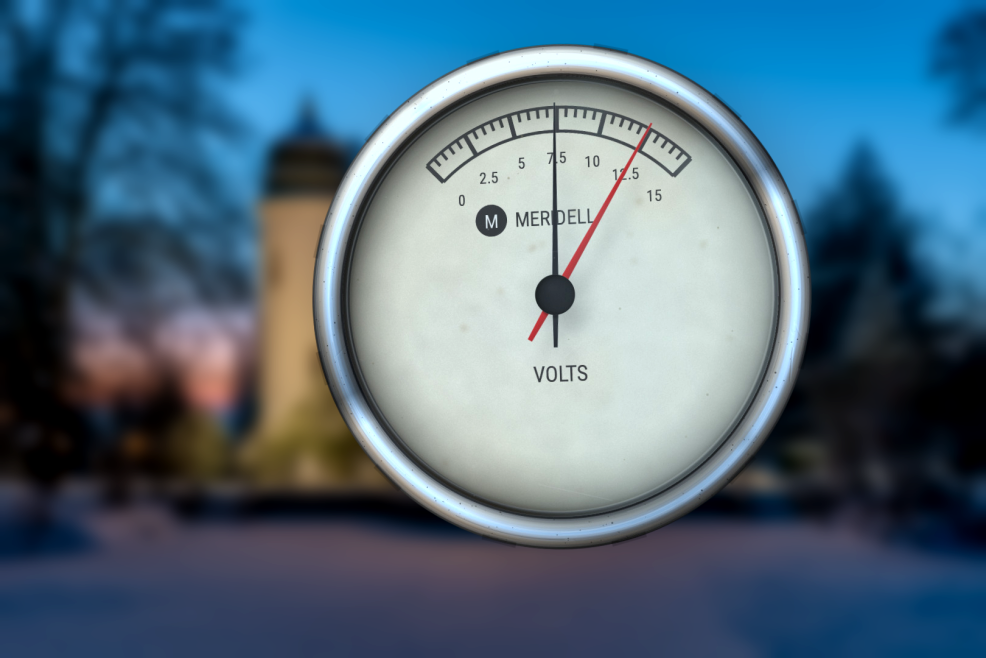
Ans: 12.5 V
